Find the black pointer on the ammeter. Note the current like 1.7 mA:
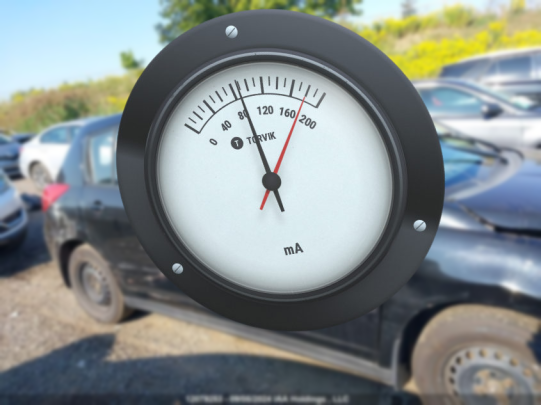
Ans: 90 mA
